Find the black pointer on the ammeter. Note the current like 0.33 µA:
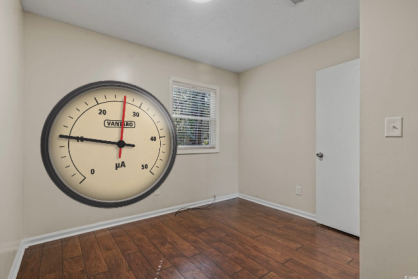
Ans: 10 µA
